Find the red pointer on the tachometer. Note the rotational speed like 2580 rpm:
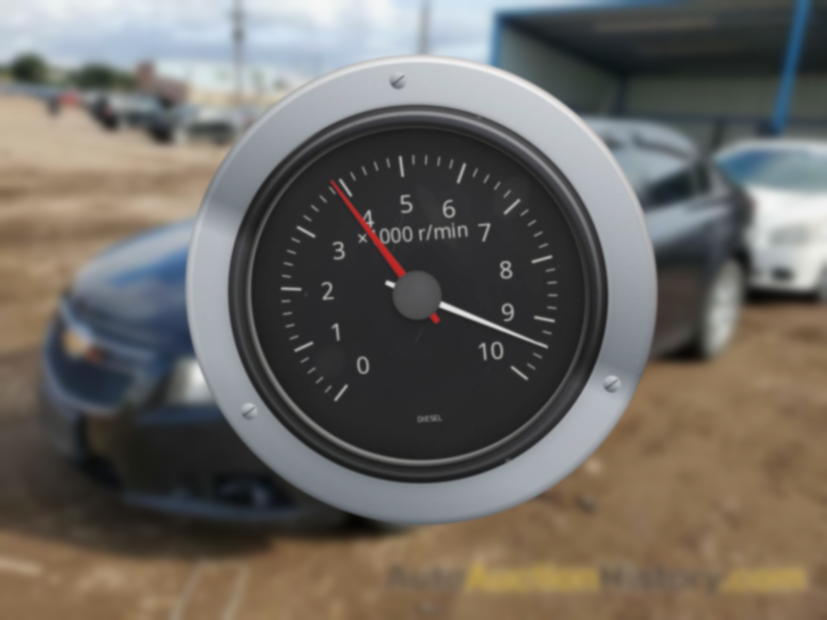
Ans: 3900 rpm
